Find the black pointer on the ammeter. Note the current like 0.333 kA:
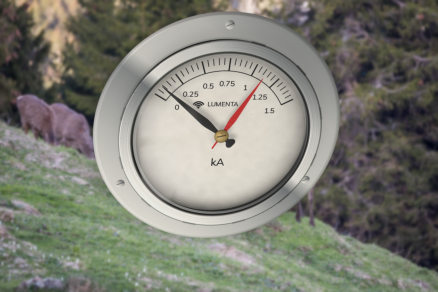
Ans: 0.1 kA
